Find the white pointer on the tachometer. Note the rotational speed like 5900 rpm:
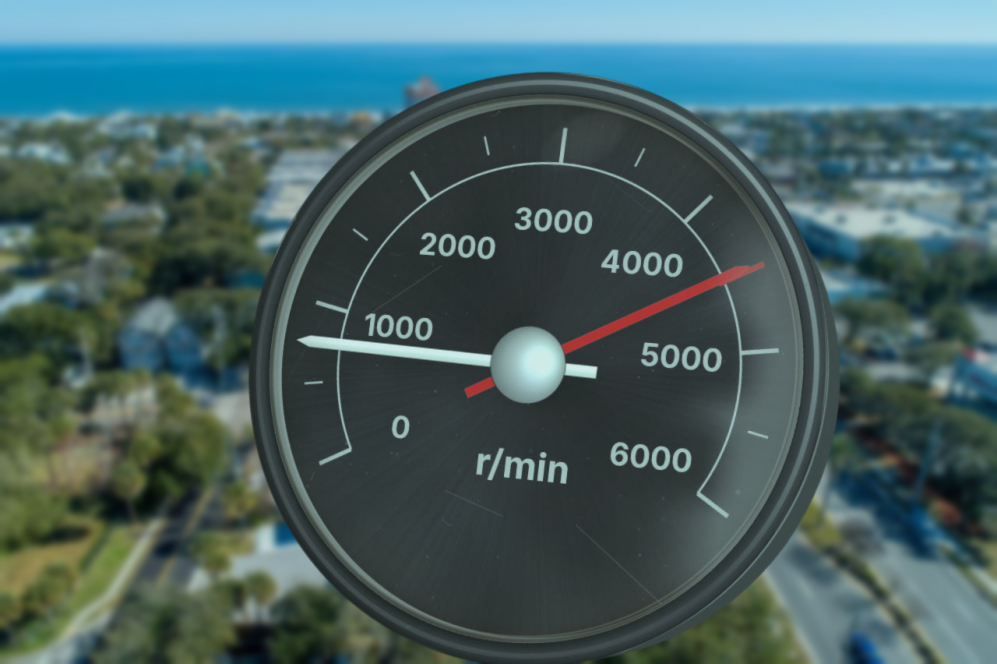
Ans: 750 rpm
